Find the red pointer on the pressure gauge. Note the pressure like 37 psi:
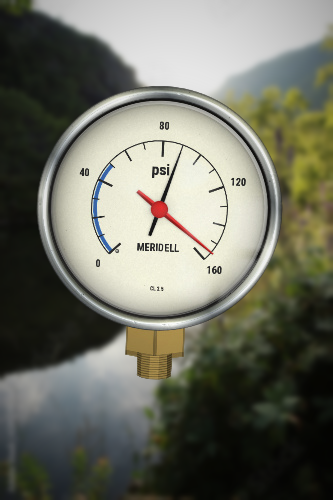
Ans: 155 psi
